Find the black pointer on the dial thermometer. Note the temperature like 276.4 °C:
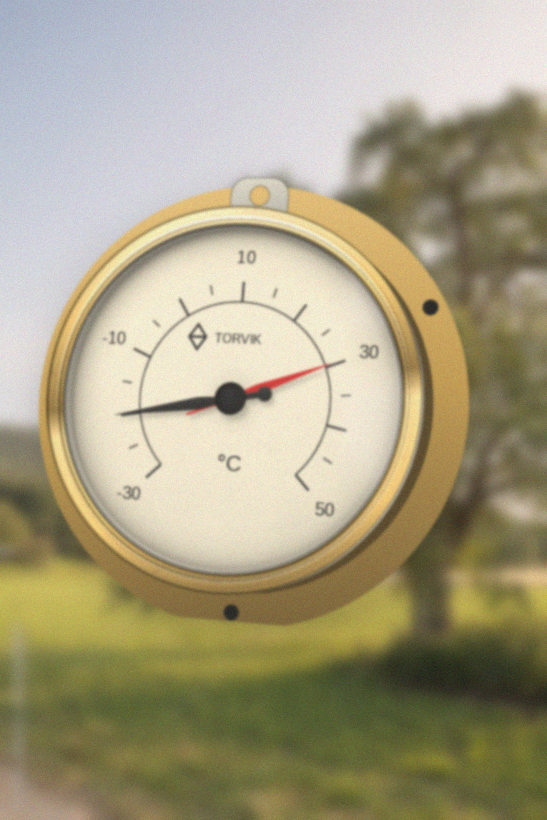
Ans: -20 °C
